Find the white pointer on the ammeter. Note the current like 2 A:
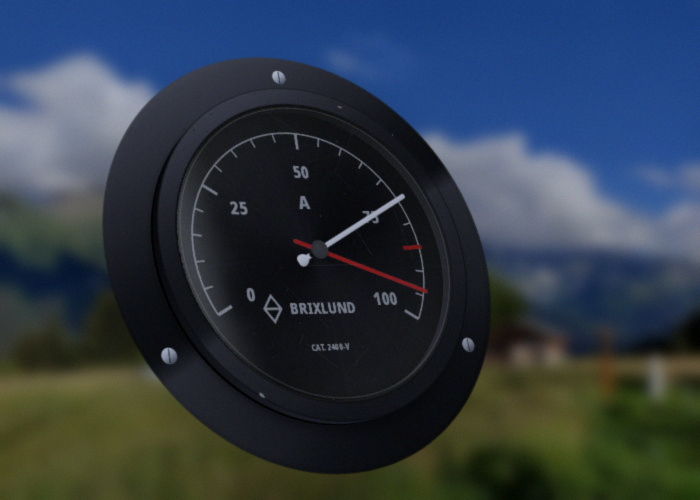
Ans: 75 A
